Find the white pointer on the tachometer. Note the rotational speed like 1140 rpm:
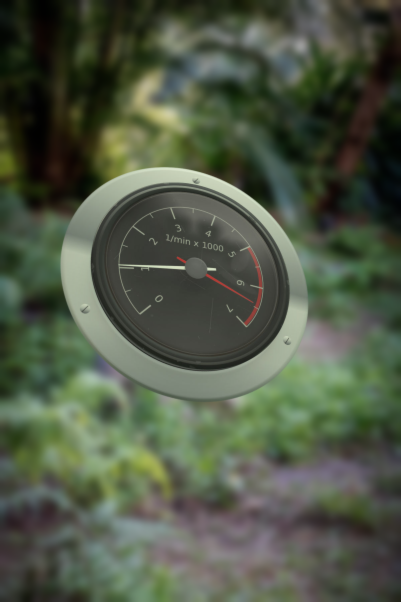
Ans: 1000 rpm
